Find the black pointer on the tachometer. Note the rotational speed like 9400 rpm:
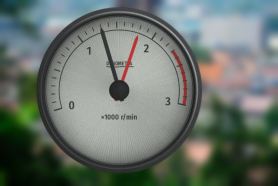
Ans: 1300 rpm
